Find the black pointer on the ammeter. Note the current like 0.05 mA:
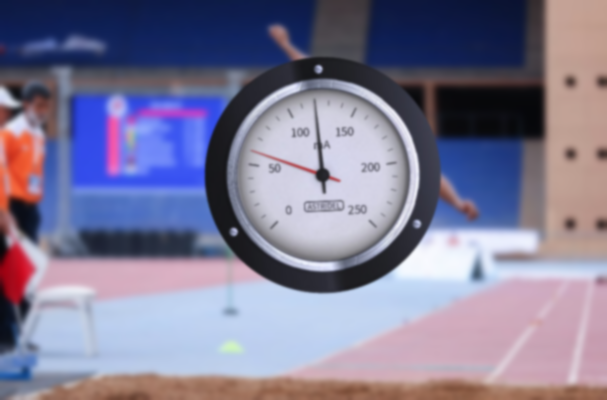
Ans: 120 mA
